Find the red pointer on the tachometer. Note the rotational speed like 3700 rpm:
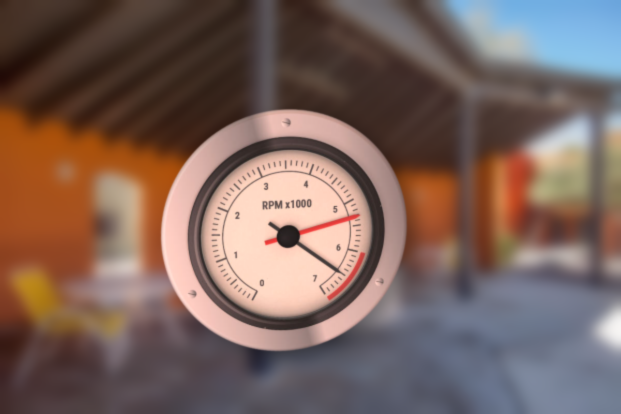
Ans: 5300 rpm
